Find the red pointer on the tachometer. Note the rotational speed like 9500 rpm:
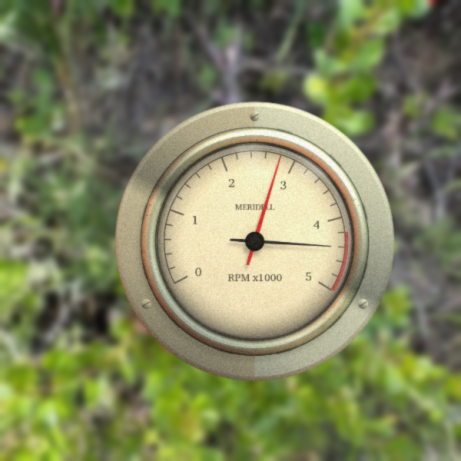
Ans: 2800 rpm
